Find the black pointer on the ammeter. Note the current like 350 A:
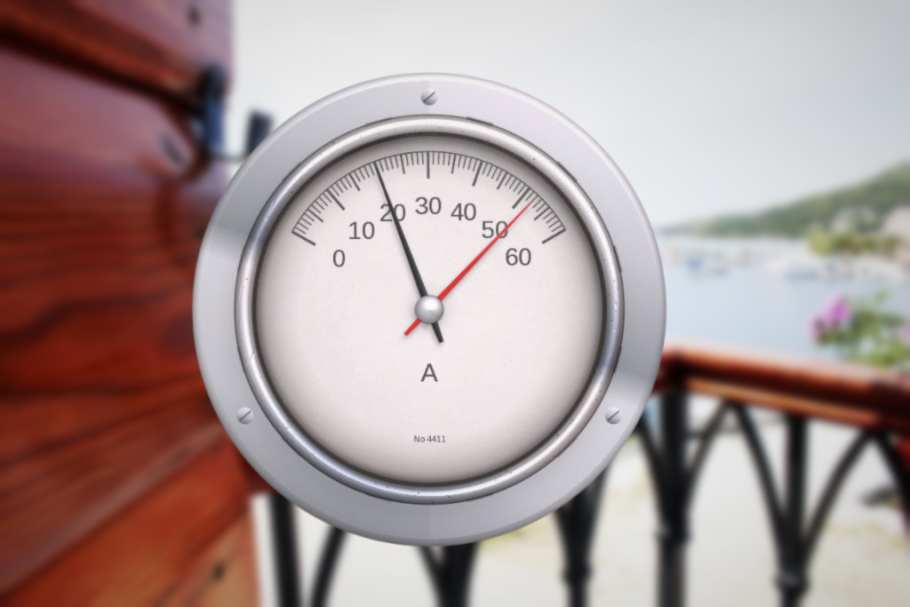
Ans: 20 A
